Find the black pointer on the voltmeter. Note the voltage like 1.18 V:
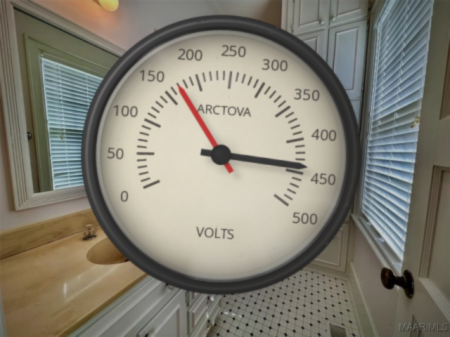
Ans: 440 V
